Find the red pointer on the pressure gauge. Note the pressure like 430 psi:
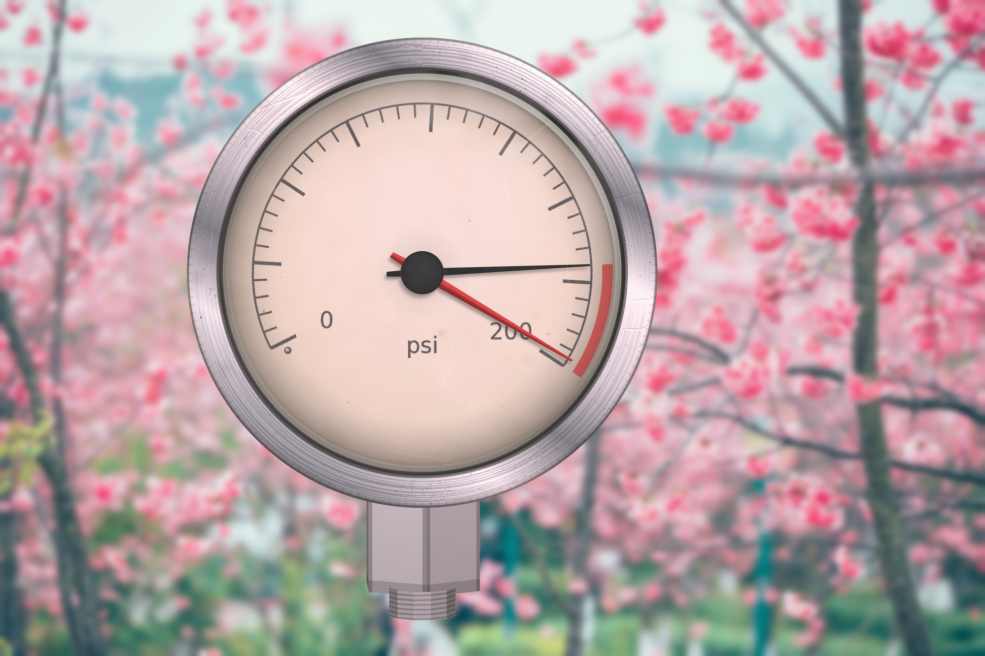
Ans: 197.5 psi
